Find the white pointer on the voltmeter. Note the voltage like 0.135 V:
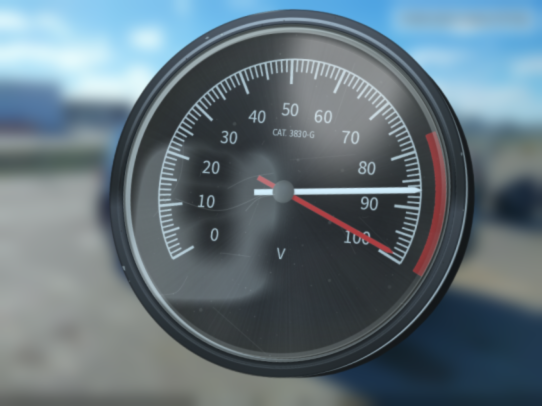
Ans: 87 V
